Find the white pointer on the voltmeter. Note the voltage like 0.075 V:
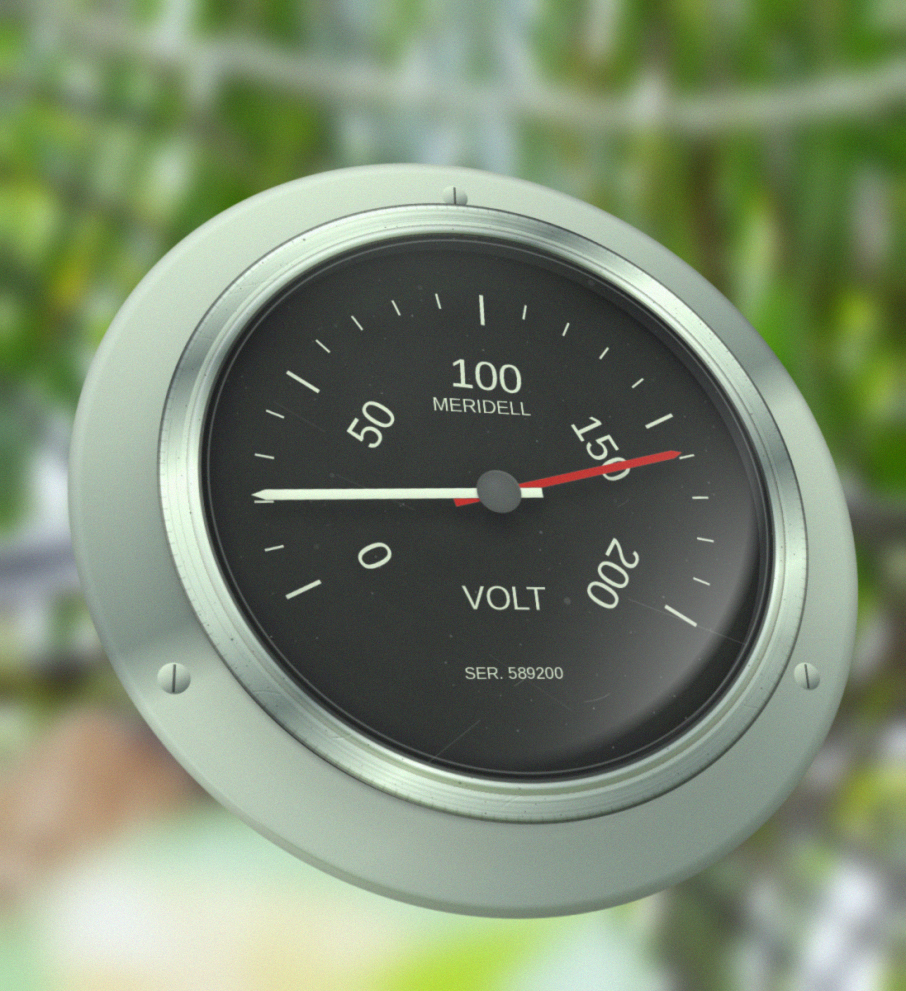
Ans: 20 V
